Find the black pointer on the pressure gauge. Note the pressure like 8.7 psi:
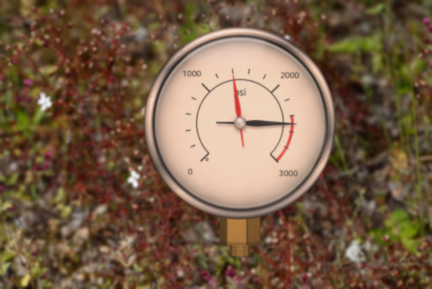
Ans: 2500 psi
